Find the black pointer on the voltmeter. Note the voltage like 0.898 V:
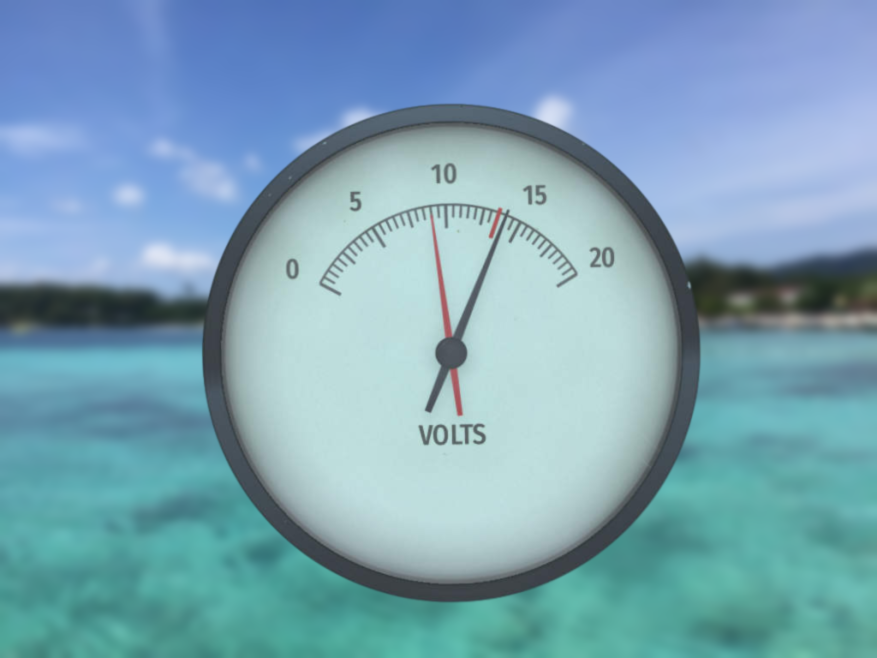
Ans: 14 V
